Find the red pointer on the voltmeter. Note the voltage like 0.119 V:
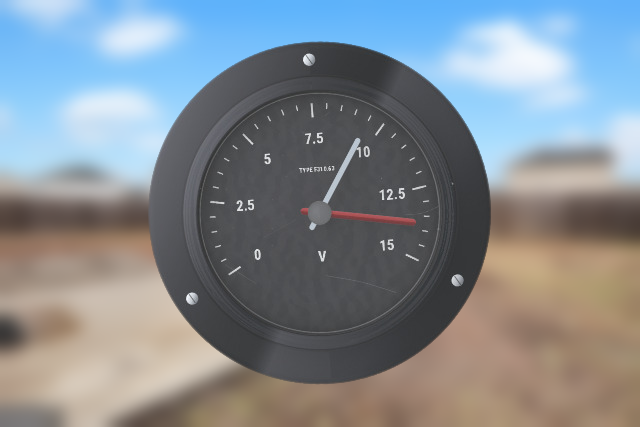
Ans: 13.75 V
